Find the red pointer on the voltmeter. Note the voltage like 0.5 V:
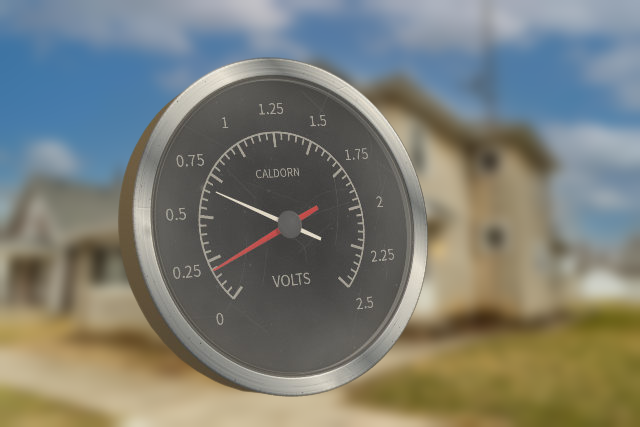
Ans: 0.2 V
